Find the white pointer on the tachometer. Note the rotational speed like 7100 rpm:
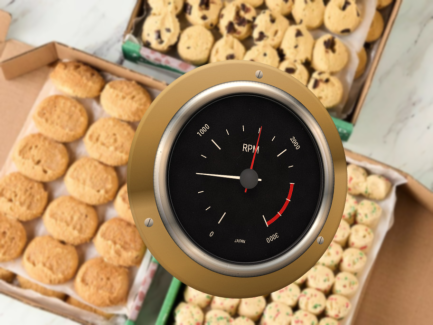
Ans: 600 rpm
